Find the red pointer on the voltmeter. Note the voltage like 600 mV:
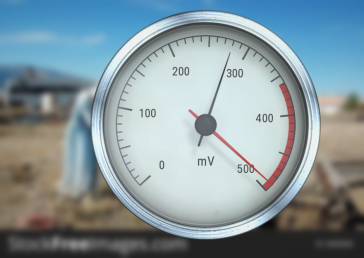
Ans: 490 mV
